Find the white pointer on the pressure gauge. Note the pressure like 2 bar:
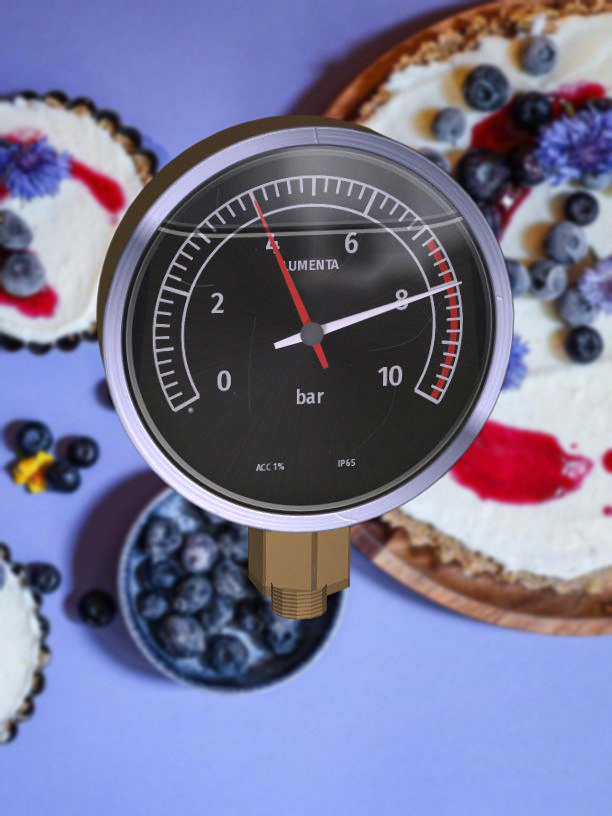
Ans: 8 bar
